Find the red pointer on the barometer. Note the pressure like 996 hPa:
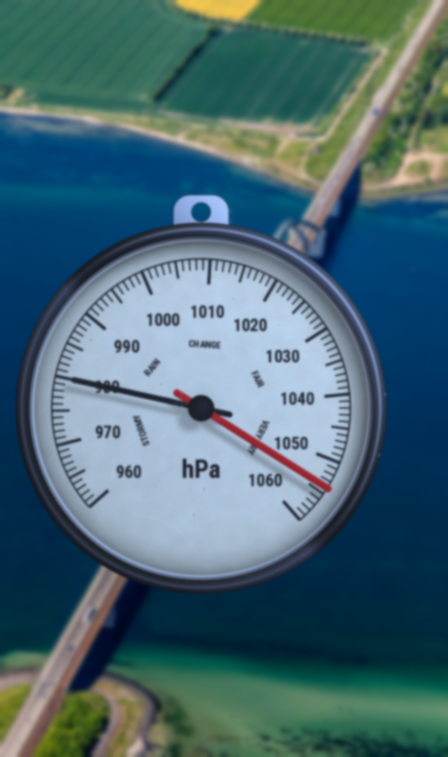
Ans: 1054 hPa
